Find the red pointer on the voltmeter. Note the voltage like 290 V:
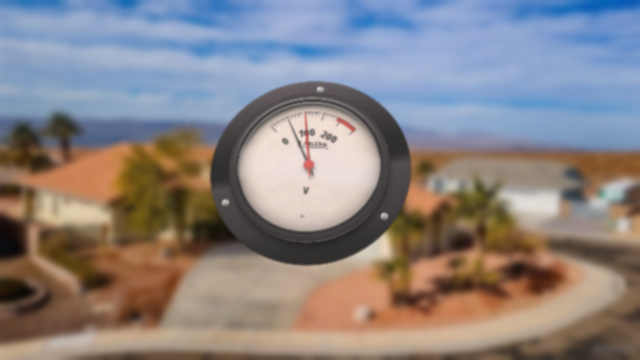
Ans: 100 V
